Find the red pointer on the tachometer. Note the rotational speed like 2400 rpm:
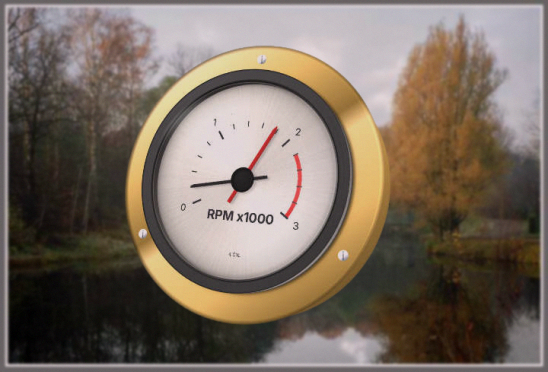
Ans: 1800 rpm
